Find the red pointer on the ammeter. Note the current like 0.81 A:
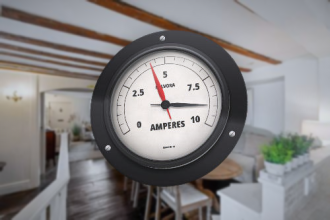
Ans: 4.25 A
